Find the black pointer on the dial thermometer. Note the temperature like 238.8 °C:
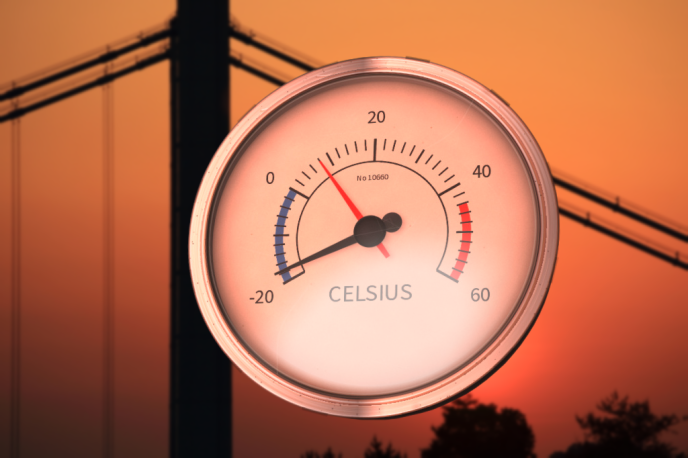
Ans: -18 °C
